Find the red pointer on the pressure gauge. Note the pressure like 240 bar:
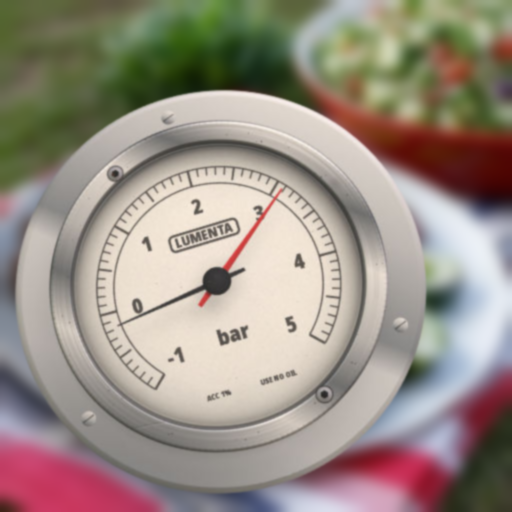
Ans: 3.1 bar
